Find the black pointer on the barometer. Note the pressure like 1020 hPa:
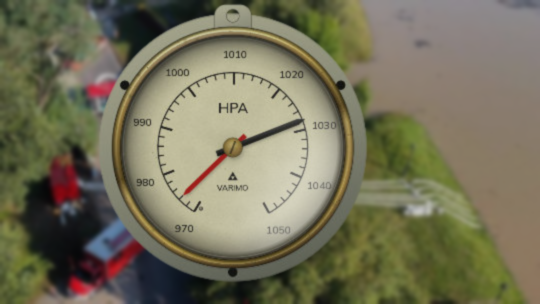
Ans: 1028 hPa
